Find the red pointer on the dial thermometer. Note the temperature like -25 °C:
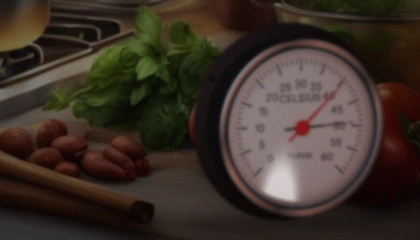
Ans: 40 °C
